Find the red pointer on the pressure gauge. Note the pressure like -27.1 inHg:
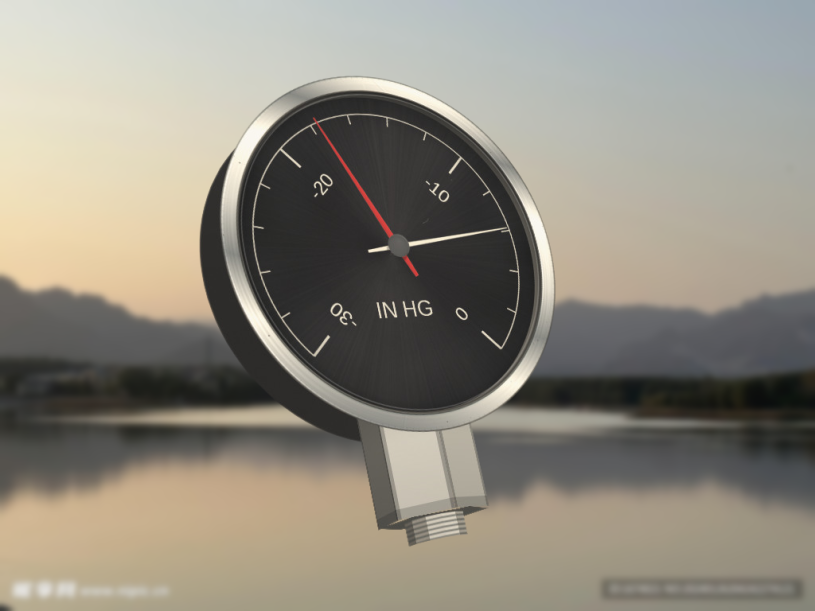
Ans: -18 inHg
